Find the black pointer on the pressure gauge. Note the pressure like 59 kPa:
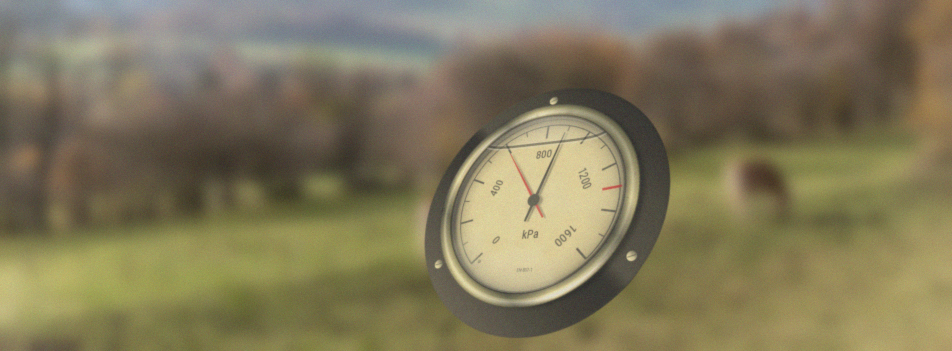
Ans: 900 kPa
